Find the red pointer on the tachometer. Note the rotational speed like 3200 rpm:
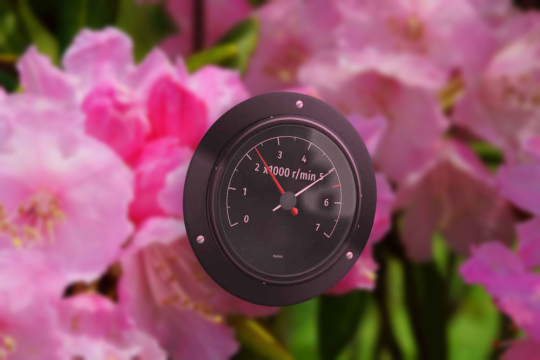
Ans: 2250 rpm
